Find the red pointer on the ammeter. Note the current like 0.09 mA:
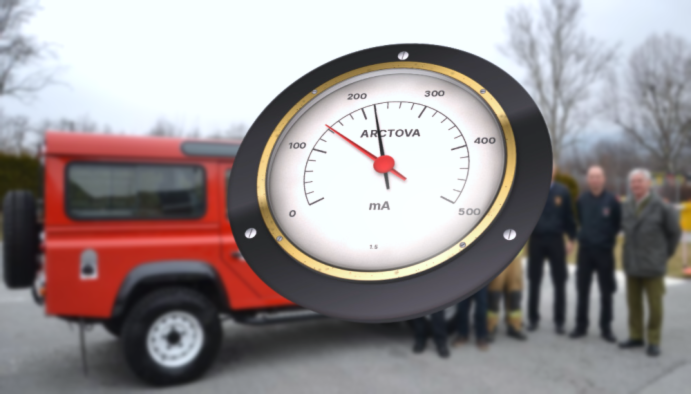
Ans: 140 mA
